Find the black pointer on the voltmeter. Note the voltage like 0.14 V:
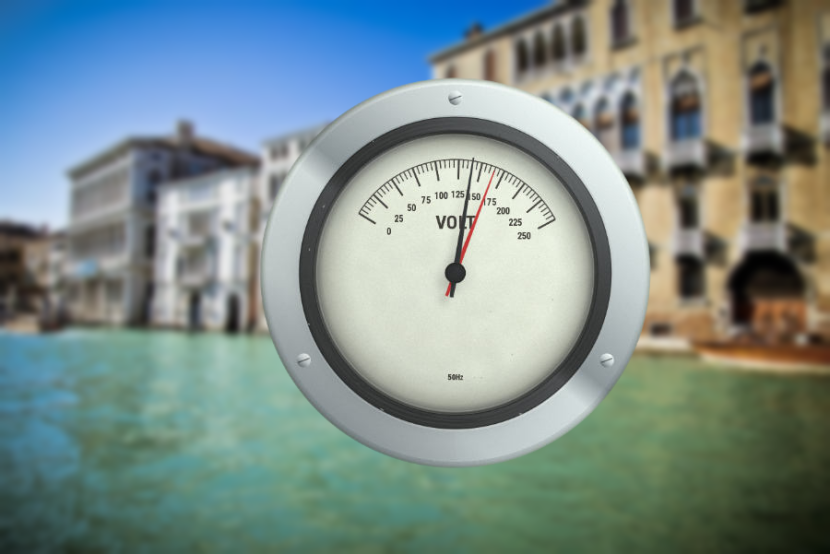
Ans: 140 V
